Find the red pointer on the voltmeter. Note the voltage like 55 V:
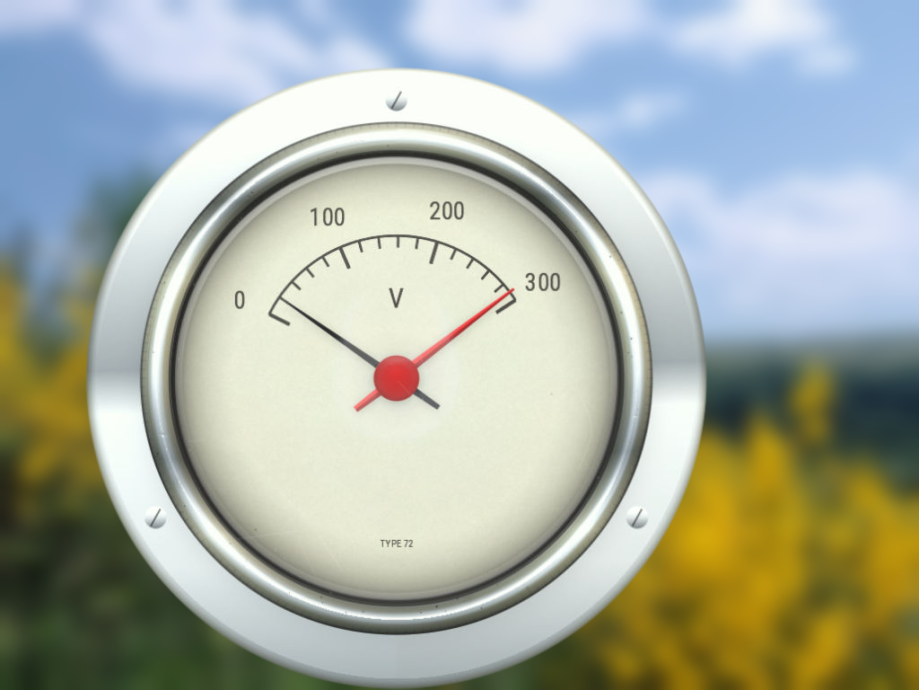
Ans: 290 V
